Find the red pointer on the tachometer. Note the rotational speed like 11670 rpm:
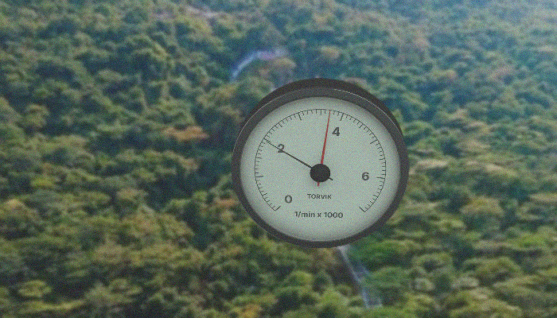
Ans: 3700 rpm
